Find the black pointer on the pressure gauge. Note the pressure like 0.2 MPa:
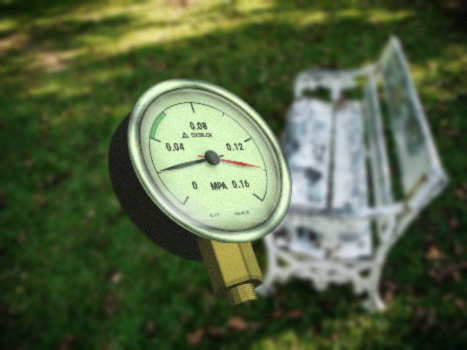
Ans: 0.02 MPa
